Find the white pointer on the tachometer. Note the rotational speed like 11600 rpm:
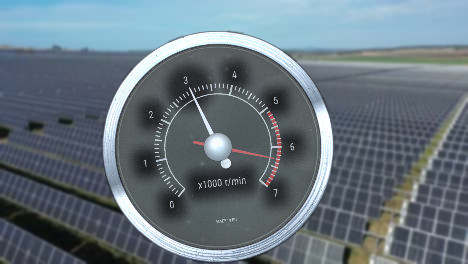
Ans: 3000 rpm
